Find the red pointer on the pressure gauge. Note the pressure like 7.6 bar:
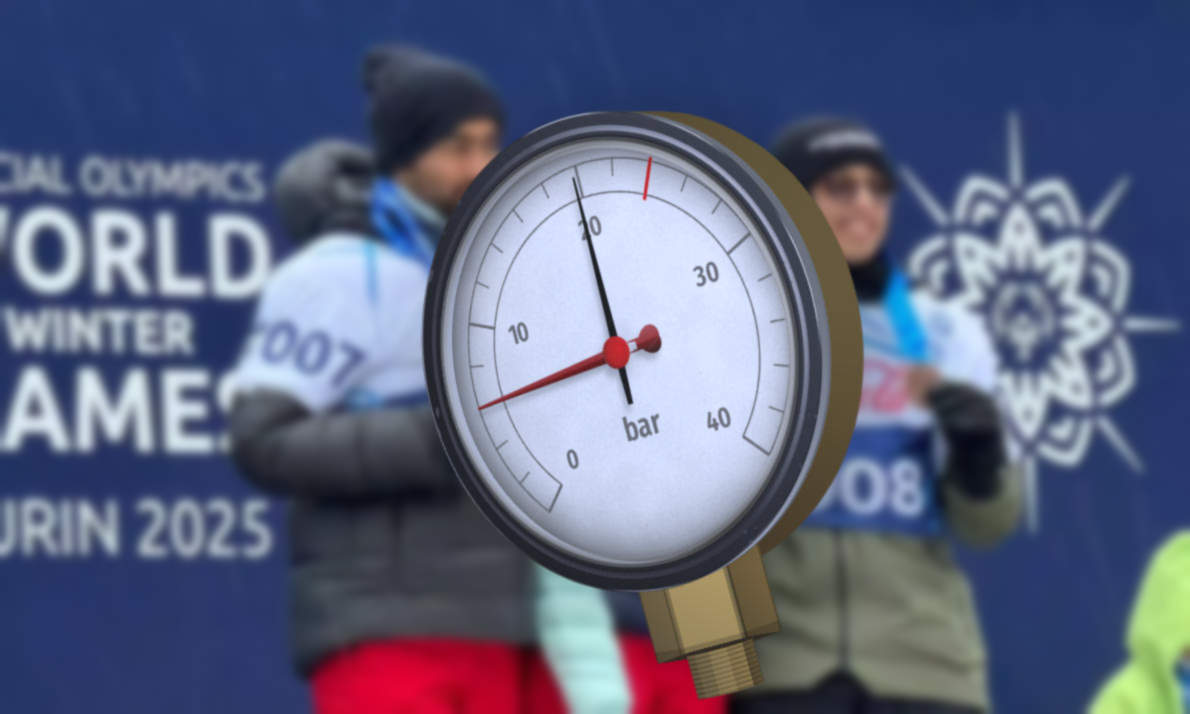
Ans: 6 bar
